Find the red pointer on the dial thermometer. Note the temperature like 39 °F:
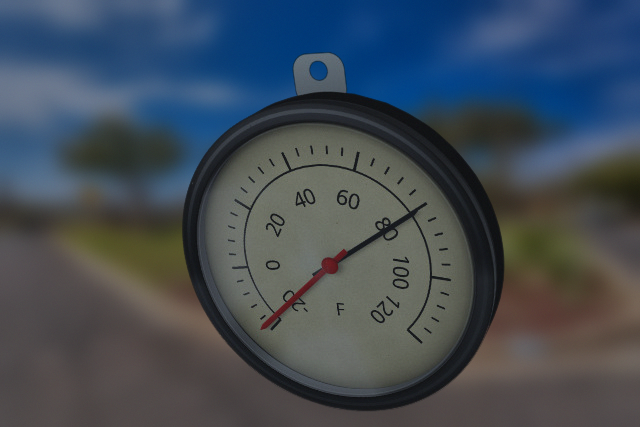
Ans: -18 °F
